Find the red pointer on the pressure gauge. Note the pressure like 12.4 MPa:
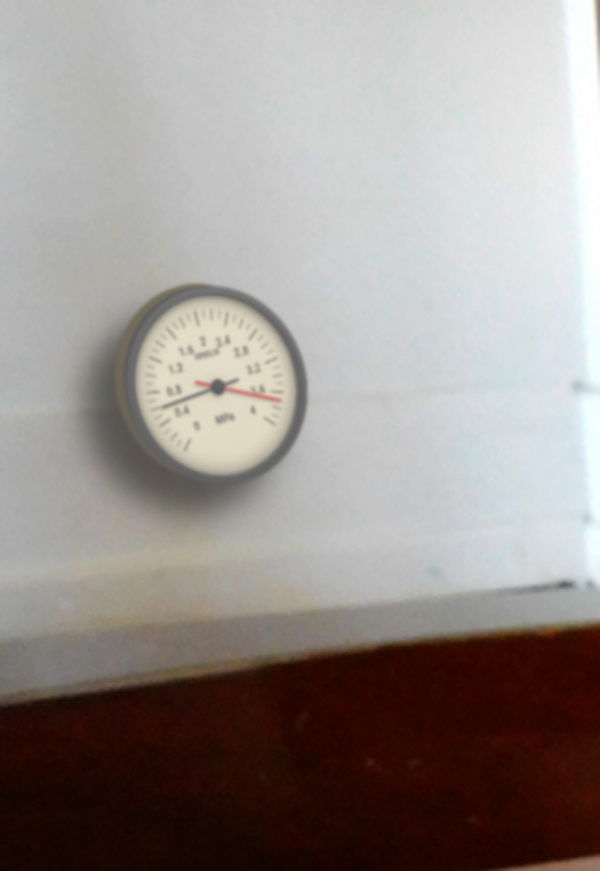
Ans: 3.7 MPa
